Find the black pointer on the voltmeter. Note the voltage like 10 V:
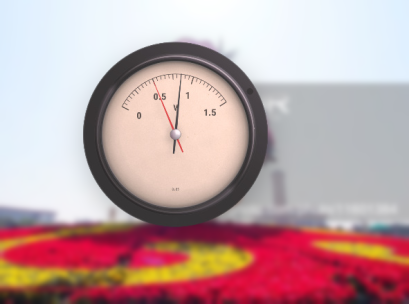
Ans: 0.85 V
